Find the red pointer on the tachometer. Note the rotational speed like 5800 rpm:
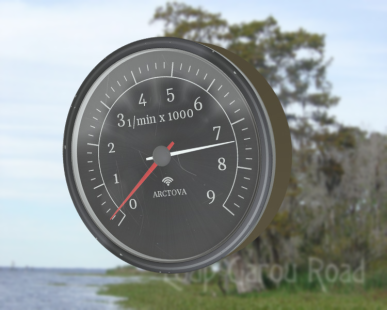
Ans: 200 rpm
